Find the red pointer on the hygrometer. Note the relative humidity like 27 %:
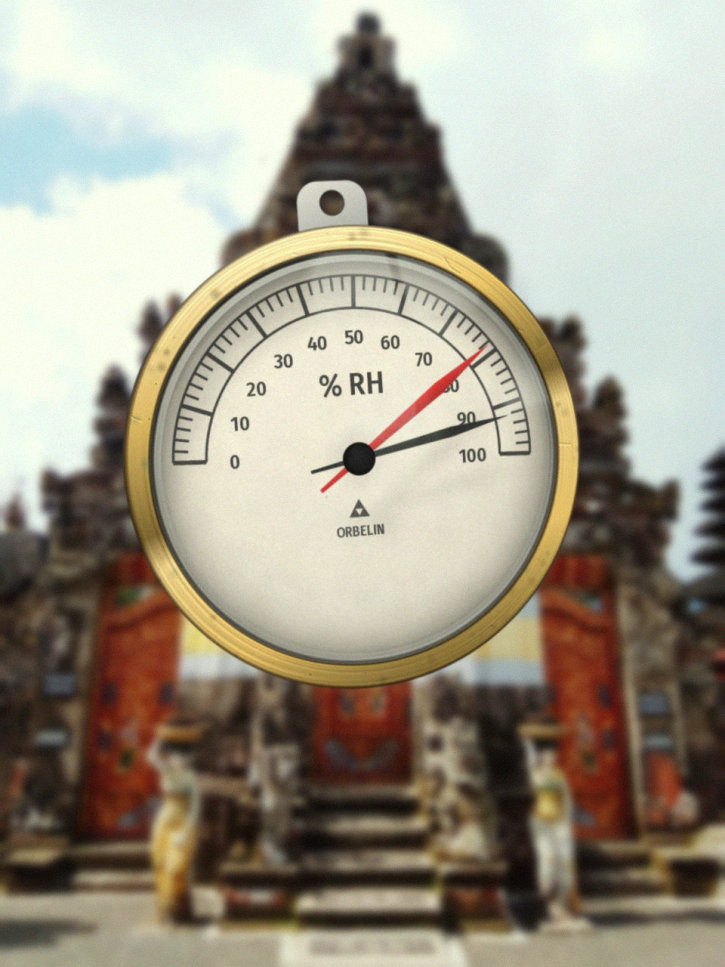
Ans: 78 %
